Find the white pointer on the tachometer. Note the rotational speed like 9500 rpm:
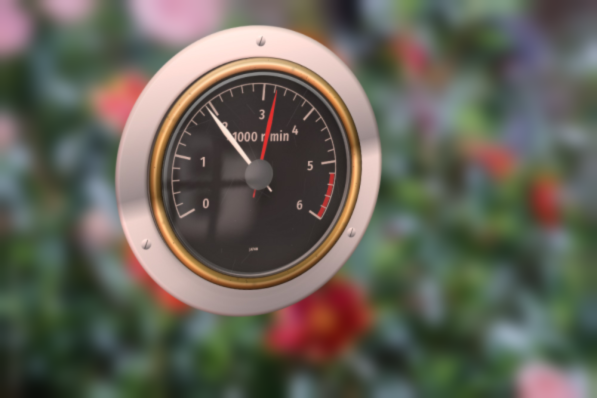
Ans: 1900 rpm
